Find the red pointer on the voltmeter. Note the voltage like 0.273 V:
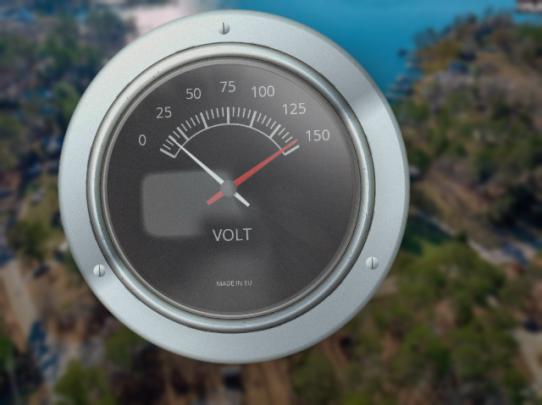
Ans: 145 V
